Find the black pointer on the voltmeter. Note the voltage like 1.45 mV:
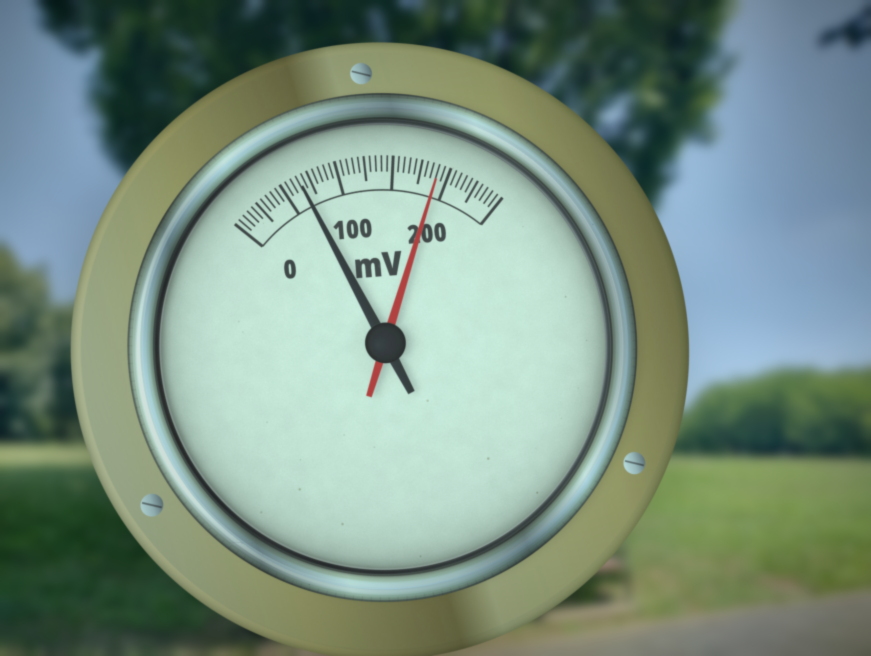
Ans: 65 mV
